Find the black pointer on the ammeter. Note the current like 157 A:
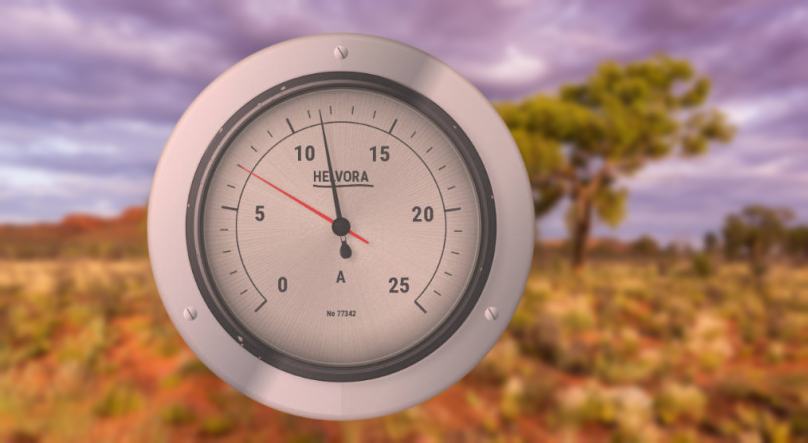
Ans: 11.5 A
